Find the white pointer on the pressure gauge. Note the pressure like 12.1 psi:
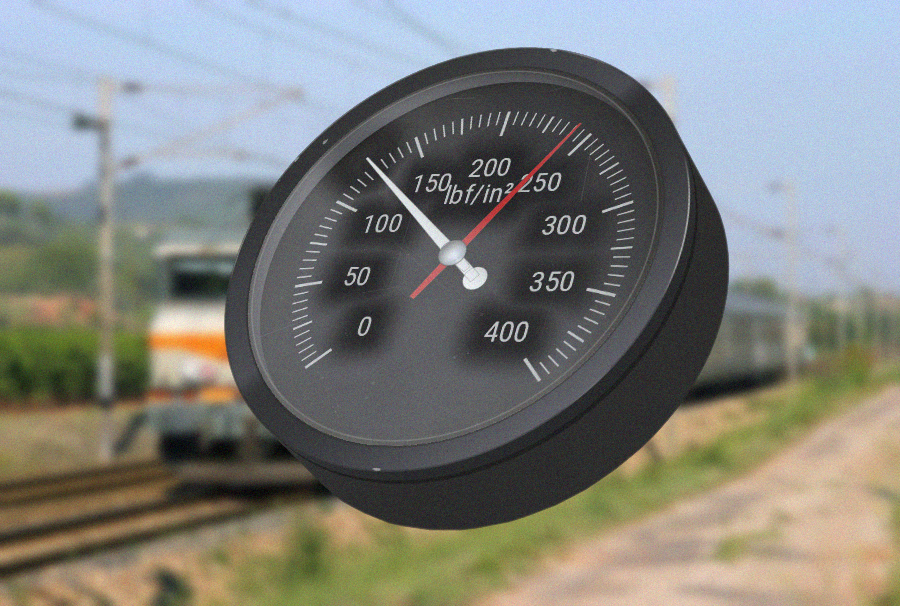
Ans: 125 psi
